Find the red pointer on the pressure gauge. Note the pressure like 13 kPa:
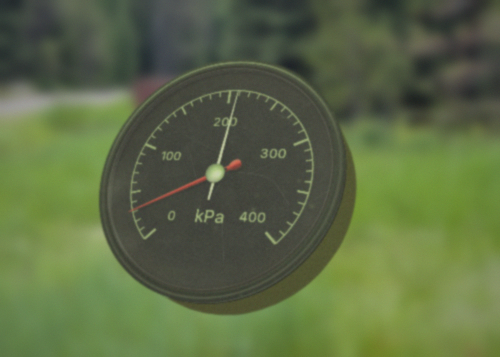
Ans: 30 kPa
